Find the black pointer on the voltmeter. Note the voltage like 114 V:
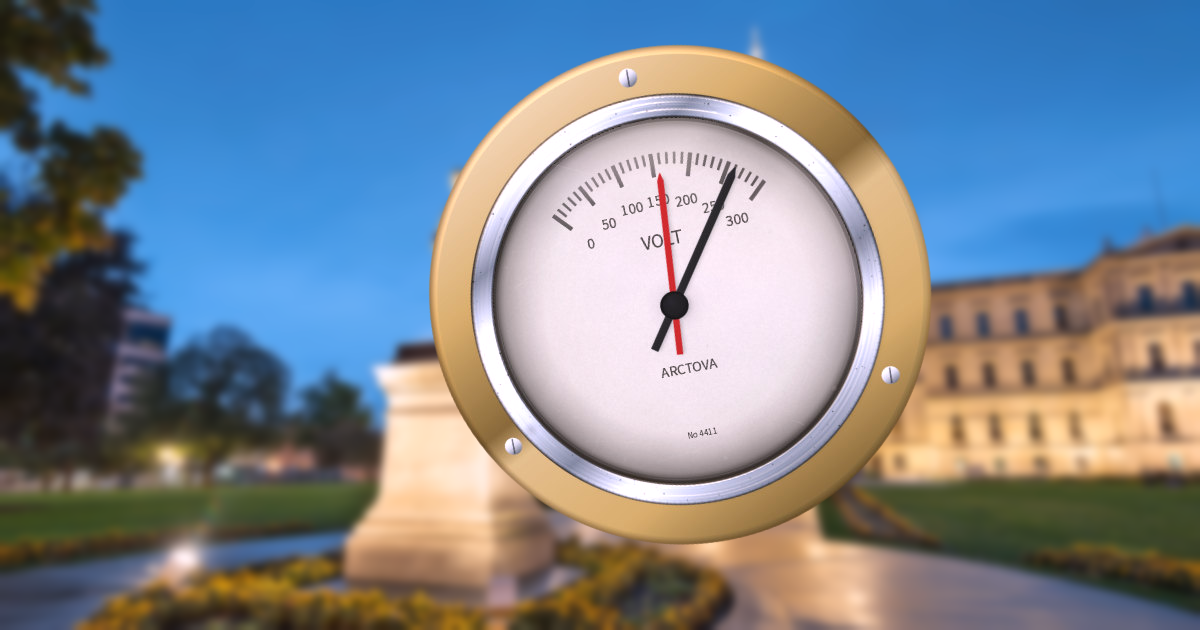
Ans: 260 V
